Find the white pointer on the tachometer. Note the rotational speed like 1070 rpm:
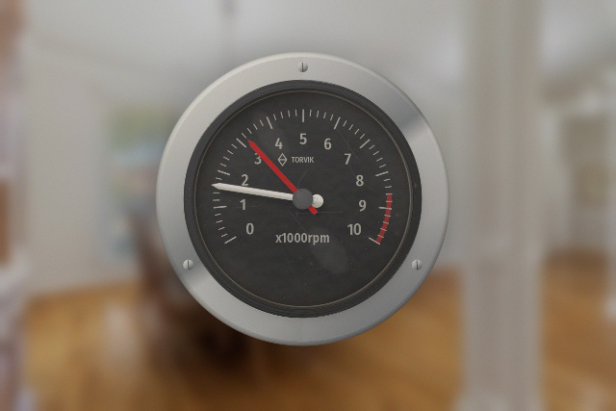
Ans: 1600 rpm
